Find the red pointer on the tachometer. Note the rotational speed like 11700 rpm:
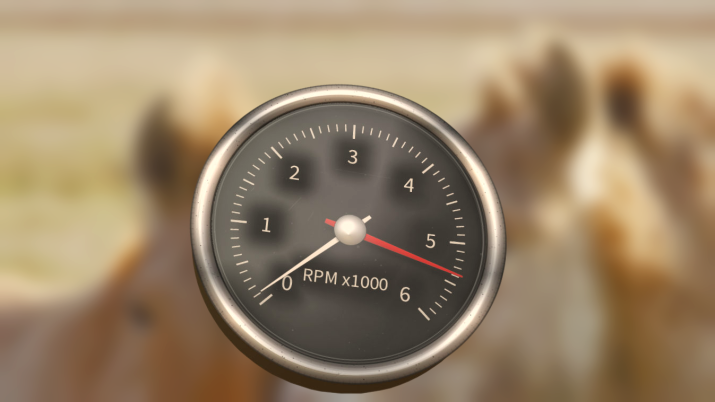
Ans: 5400 rpm
